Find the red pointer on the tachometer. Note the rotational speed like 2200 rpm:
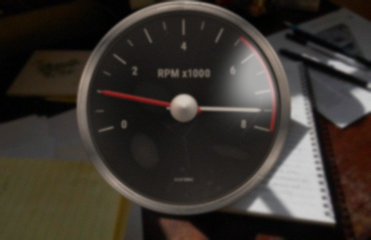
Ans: 1000 rpm
